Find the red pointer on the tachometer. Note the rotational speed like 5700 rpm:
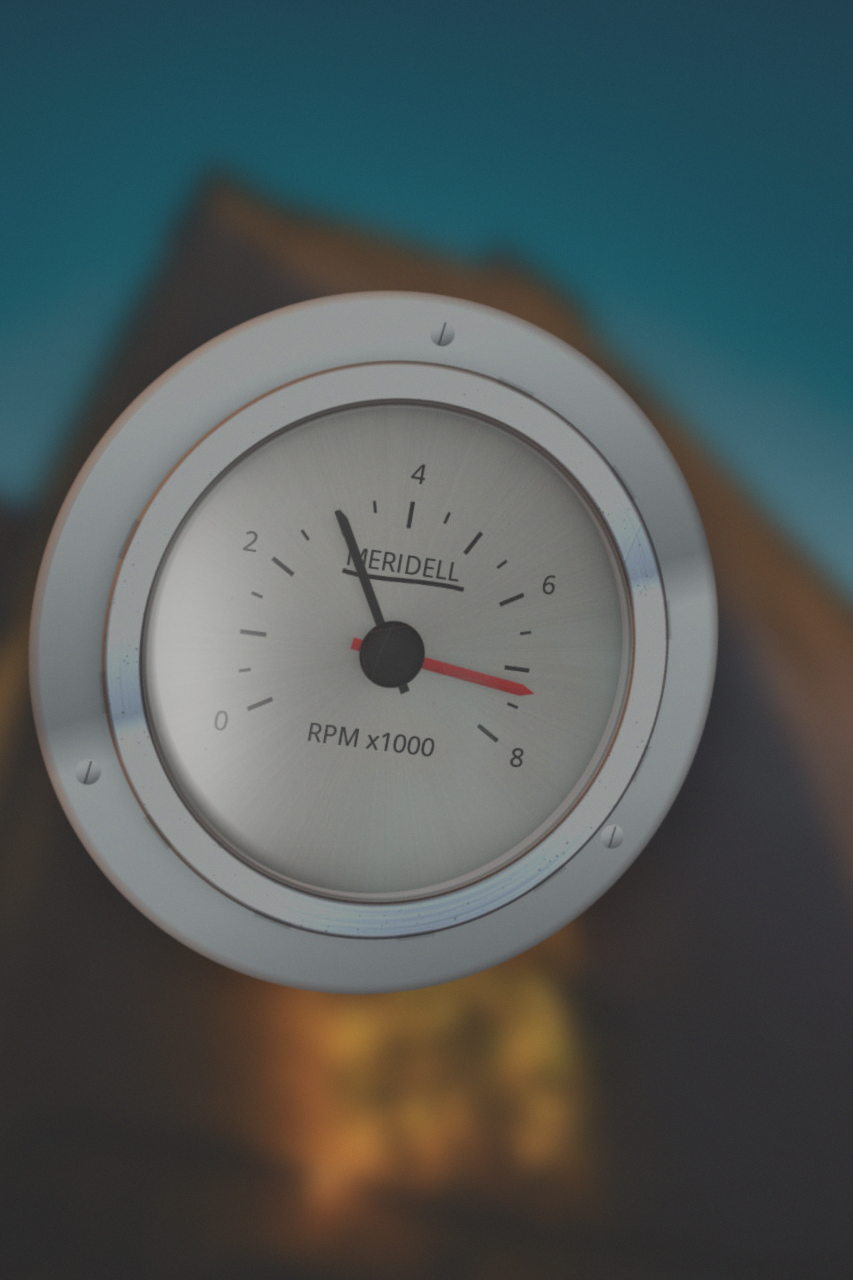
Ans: 7250 rpm
